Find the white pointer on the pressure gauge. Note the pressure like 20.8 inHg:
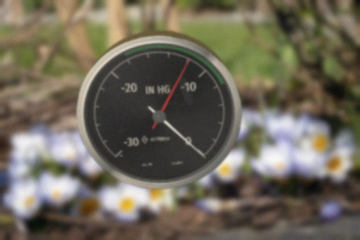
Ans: 0 inHg
